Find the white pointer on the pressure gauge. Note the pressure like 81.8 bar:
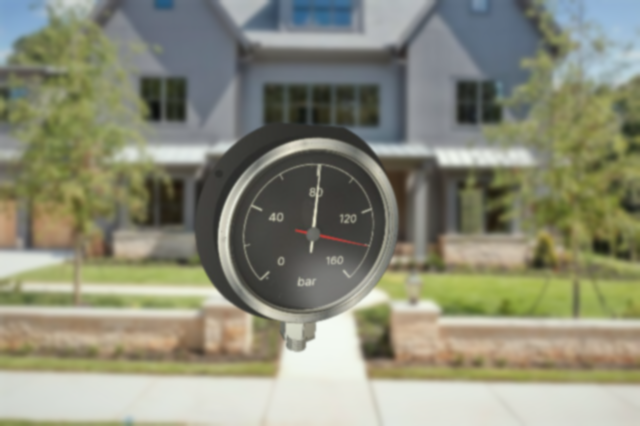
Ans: 80 bar
